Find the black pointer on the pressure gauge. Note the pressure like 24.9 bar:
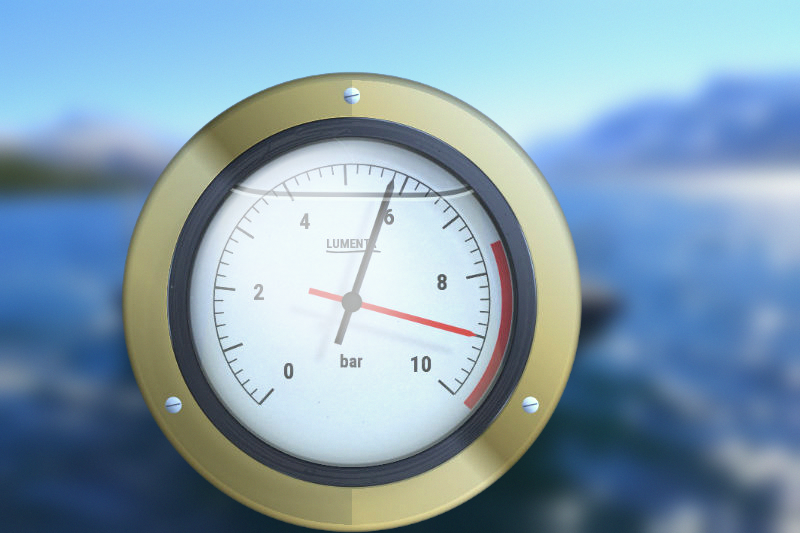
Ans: 5.8 bar
